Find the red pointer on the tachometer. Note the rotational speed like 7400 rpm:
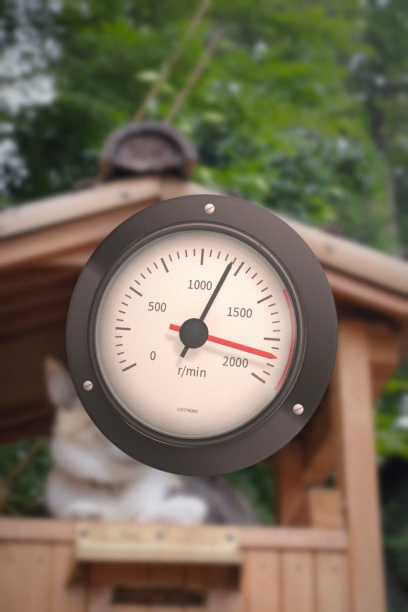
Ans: 1850 rpm
